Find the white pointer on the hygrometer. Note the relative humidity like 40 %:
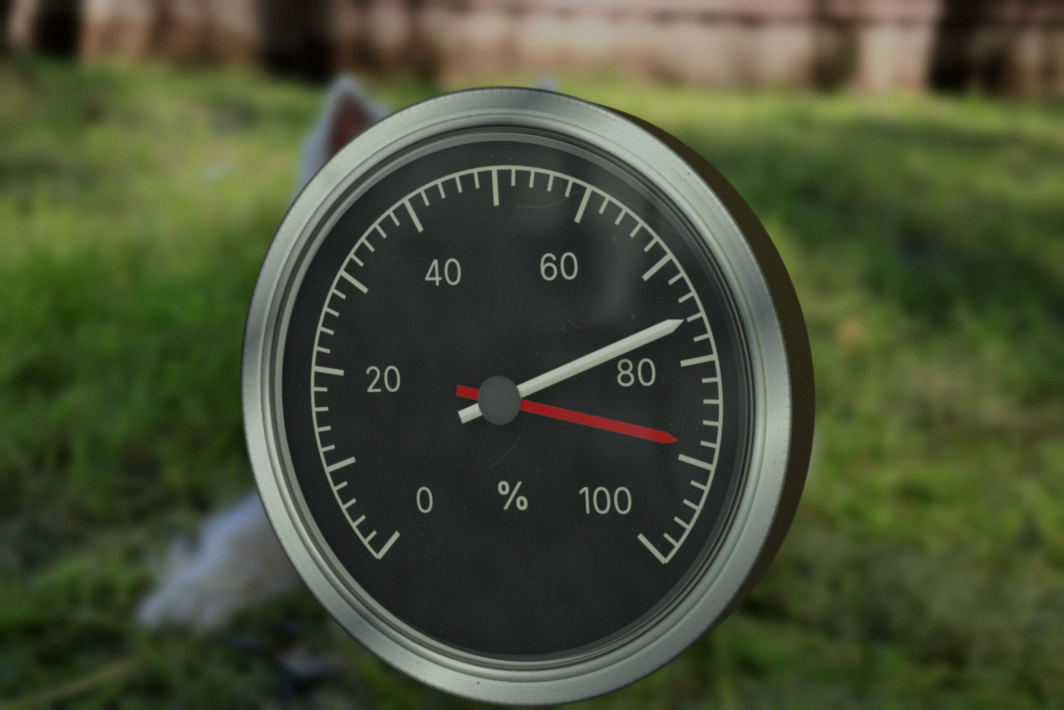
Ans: 76 %
